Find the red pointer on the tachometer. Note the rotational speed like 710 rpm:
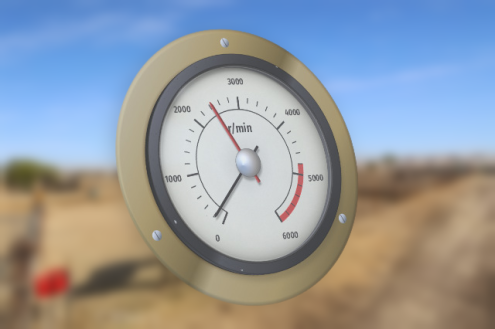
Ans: 2400 rpm
